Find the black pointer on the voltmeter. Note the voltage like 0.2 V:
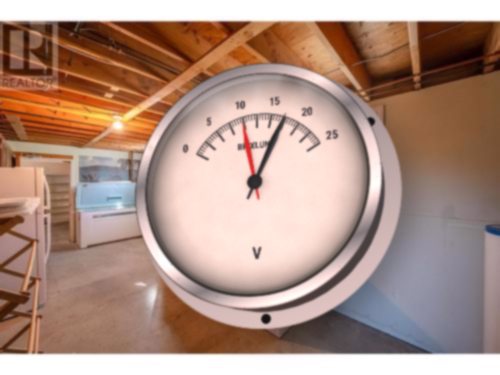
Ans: 17.5 V
